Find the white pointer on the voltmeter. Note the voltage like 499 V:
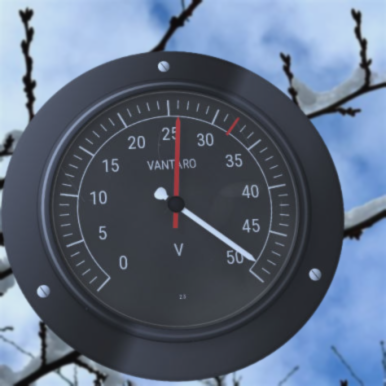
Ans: 49 V
